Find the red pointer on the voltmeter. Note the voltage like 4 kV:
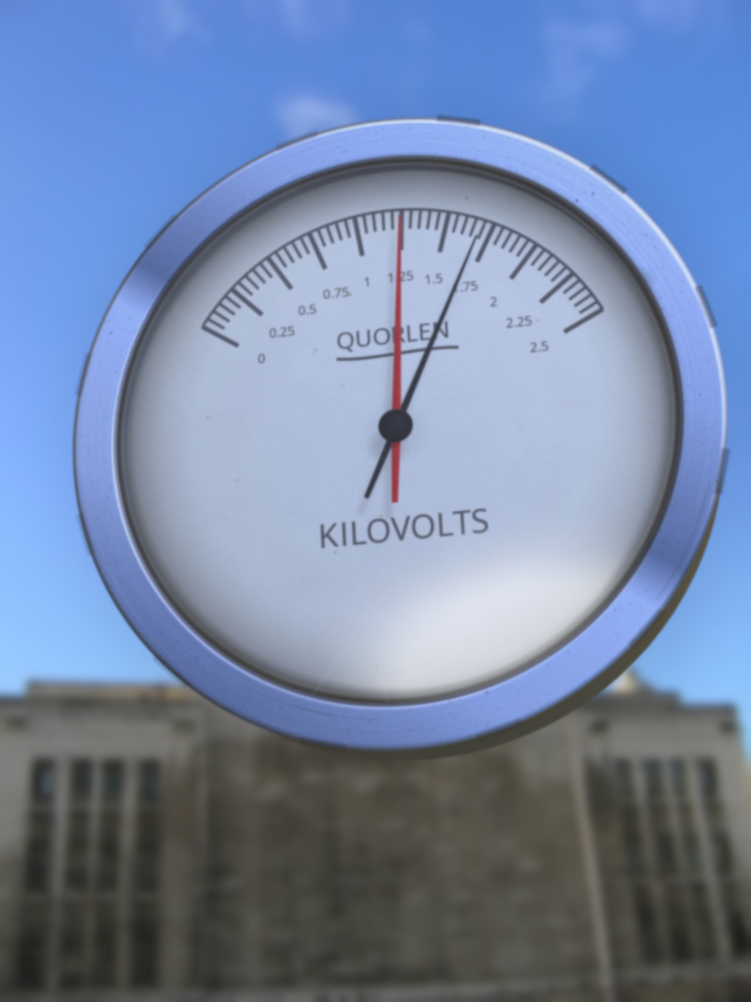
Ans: 1.25 kV
